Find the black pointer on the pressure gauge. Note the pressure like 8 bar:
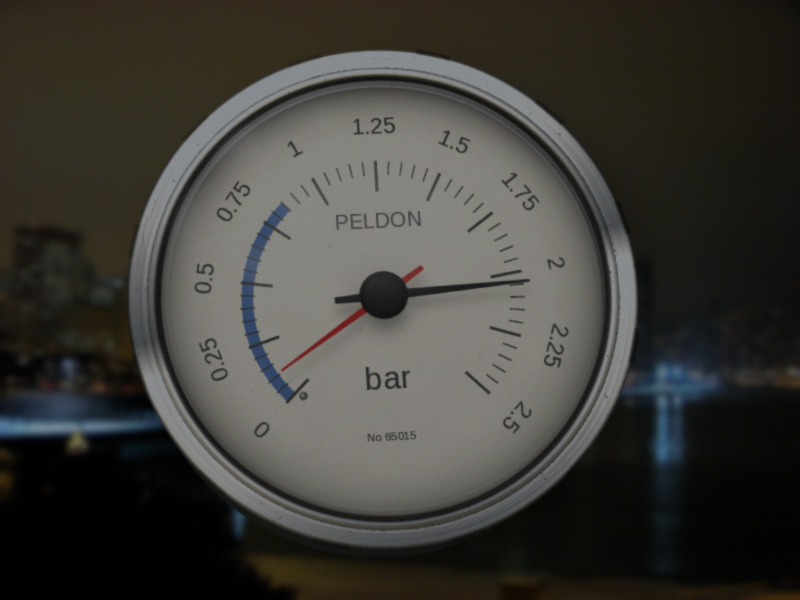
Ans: 2.05 bar
